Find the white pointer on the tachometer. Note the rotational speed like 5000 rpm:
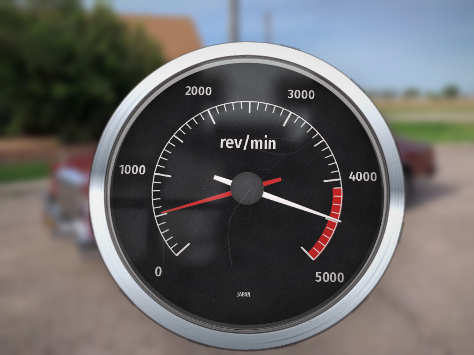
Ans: 4500 rpm
